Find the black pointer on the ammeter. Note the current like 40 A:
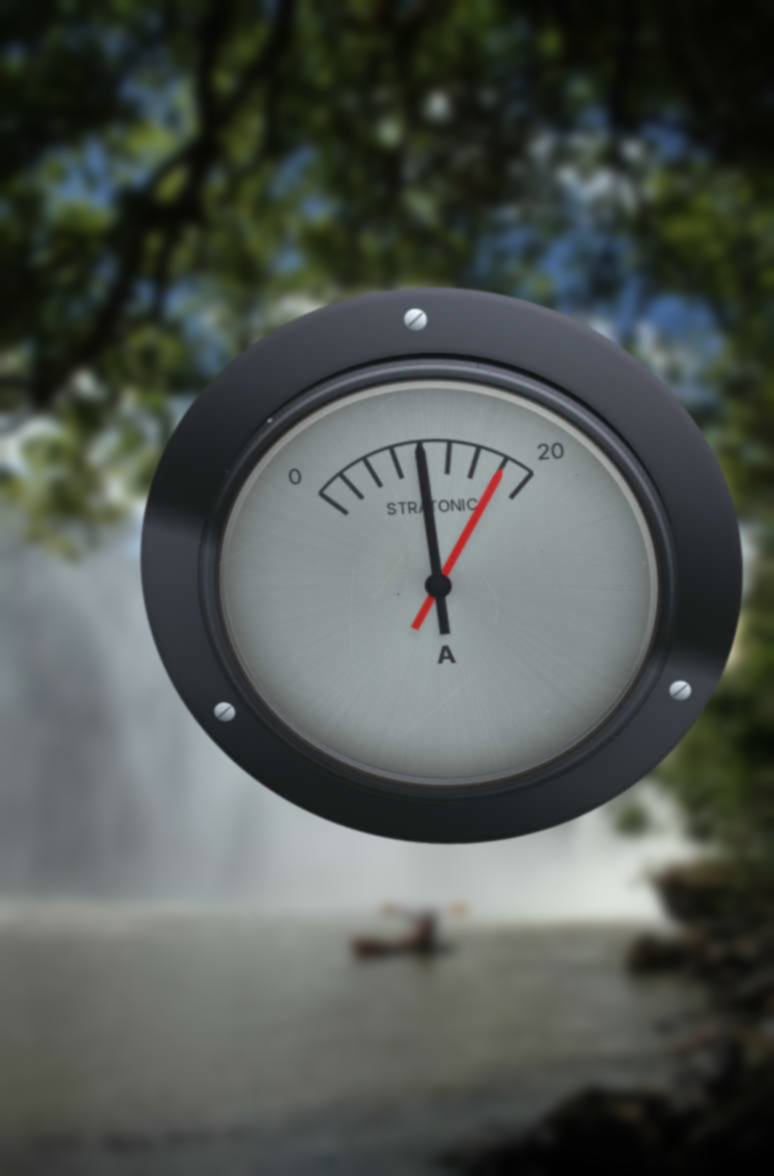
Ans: 10 A
